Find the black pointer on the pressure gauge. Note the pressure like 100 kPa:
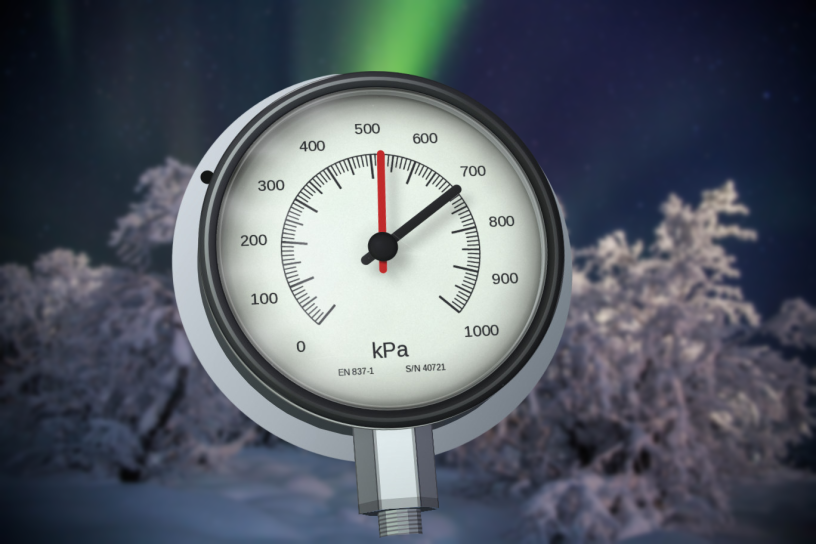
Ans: 710 kPa
